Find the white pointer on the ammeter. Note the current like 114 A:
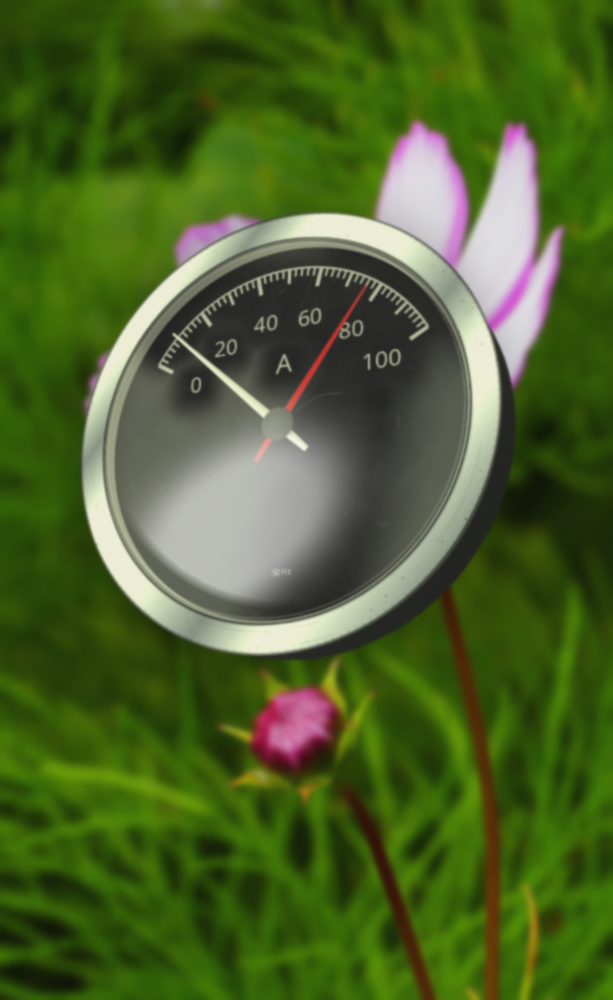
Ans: 10 A
